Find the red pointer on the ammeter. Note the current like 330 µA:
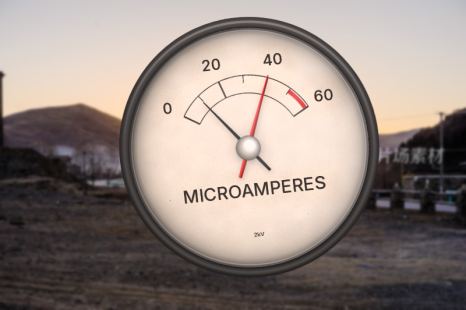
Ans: 40 µA
